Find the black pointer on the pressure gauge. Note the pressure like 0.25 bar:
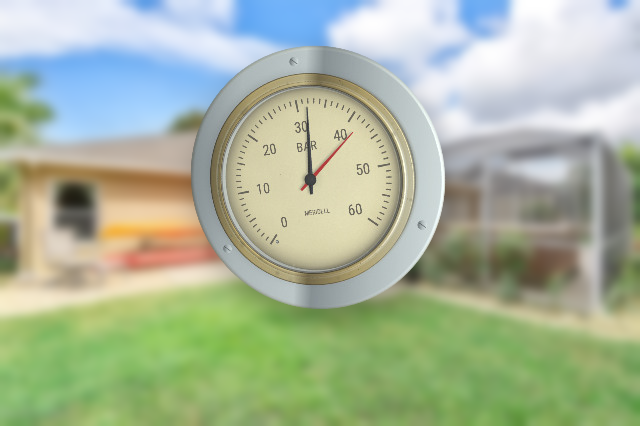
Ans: 32 bar
